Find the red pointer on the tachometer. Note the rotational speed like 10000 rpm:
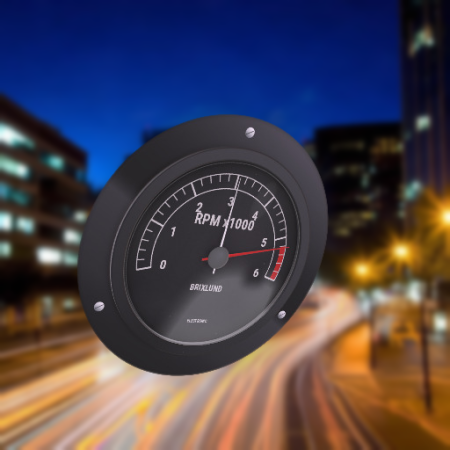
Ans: 5200 rpm
